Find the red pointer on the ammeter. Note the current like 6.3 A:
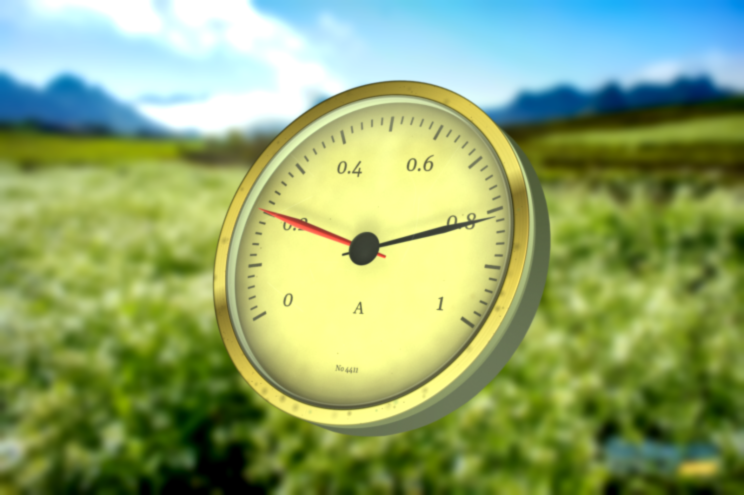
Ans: 0.2 A
